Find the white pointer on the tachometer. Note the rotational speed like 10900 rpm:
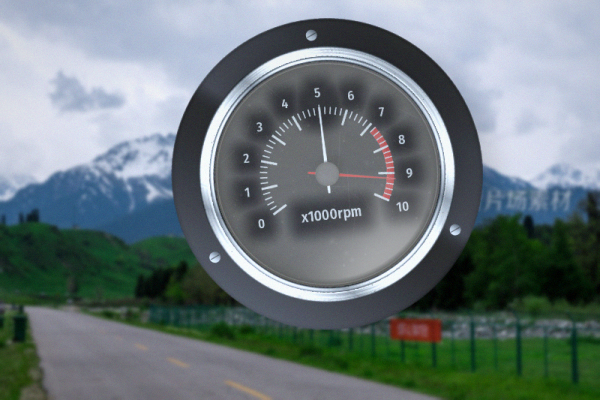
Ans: 5000 rpm
